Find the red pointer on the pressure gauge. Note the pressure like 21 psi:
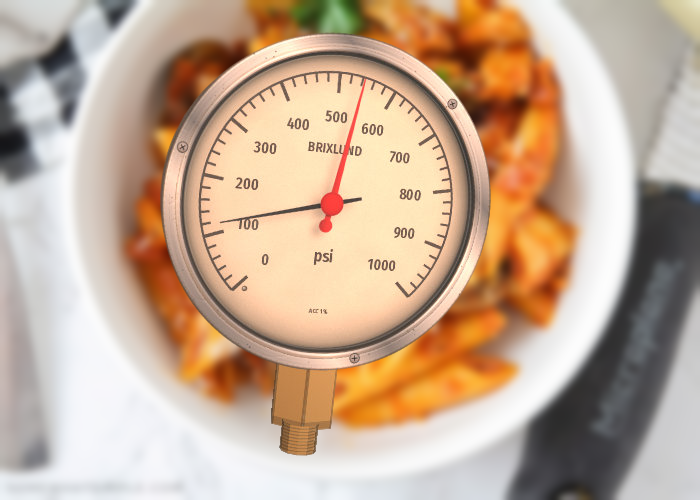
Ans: 540 psi
